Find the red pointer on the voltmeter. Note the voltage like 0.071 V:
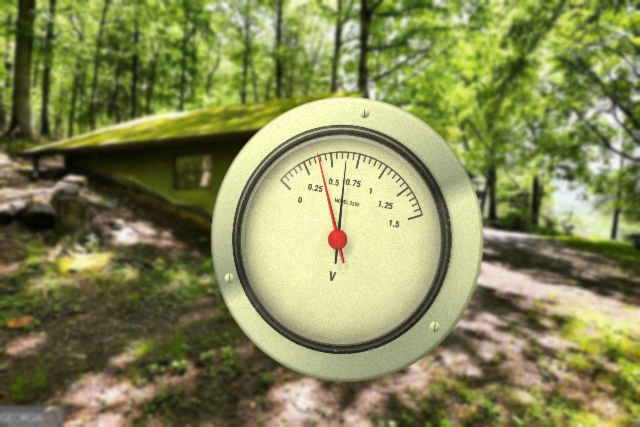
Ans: 0.4 V
